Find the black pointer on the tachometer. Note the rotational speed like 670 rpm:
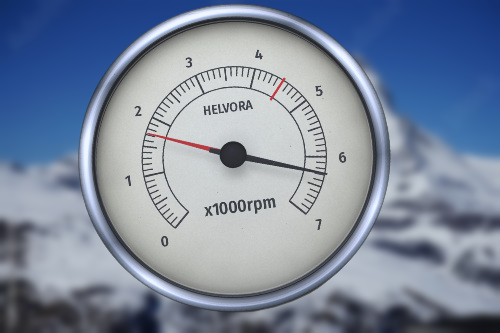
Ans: 6300 rpm
